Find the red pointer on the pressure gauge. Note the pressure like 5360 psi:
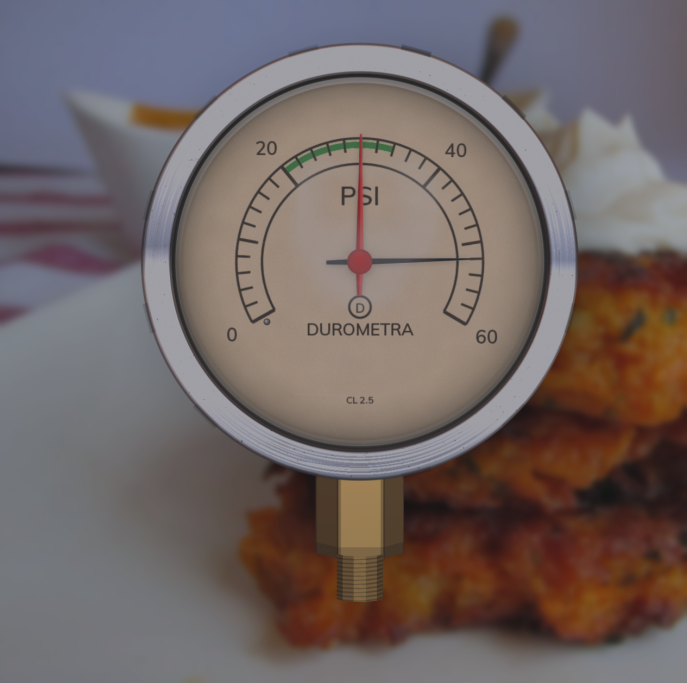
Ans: 30 psi
